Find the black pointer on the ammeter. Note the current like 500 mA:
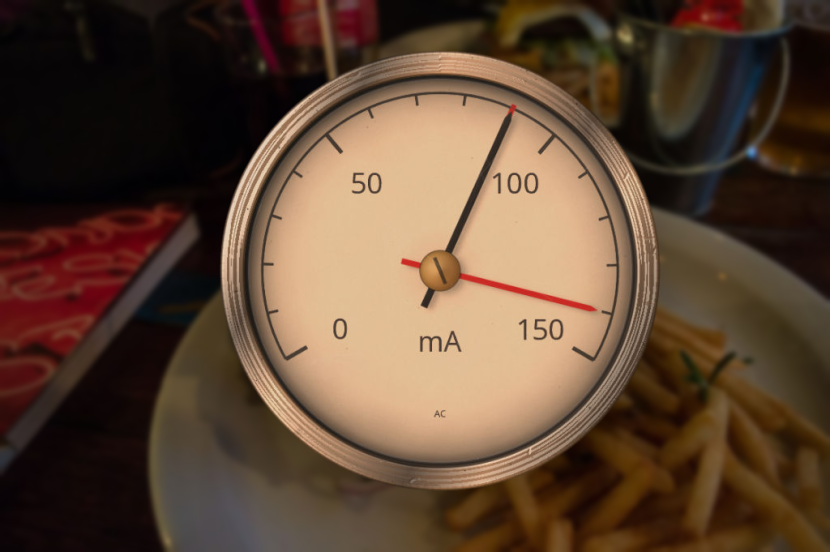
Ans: 90 mA
